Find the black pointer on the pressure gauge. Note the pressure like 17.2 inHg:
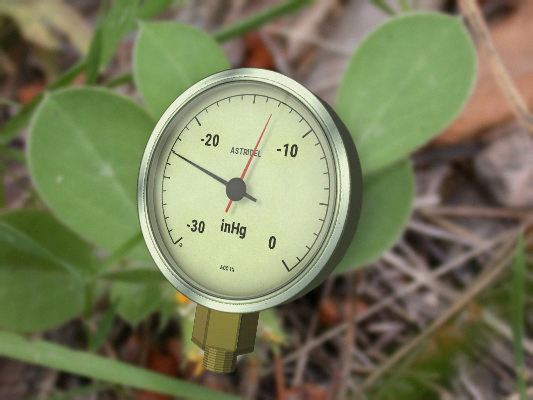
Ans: -23 inHg
